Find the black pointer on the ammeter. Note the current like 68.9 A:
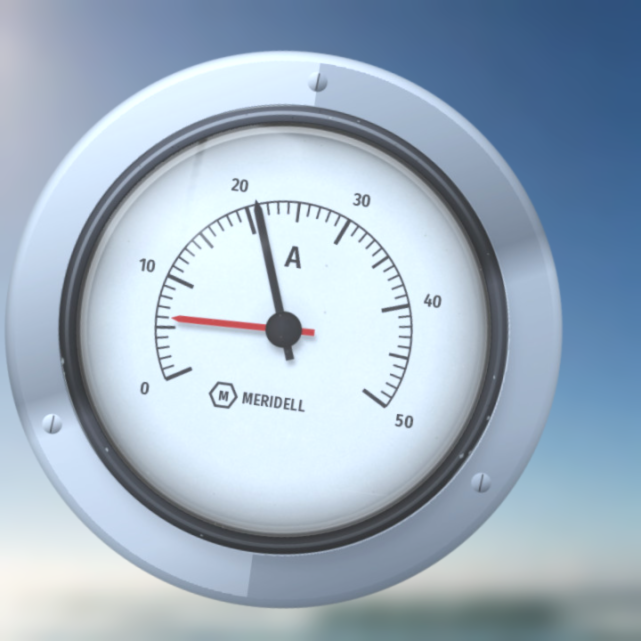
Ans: 21 A
